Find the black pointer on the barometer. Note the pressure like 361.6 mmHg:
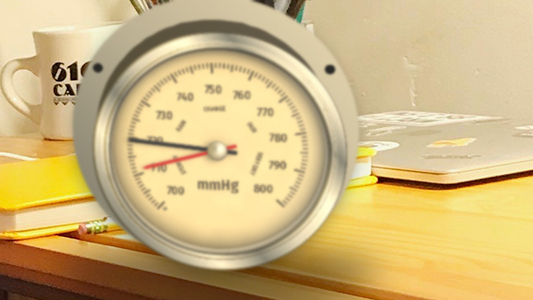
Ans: 720 mmHg
